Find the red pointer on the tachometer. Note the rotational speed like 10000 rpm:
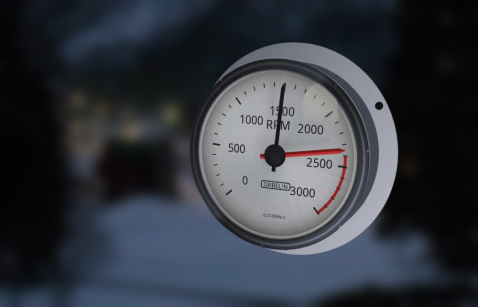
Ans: 2350 rpm
